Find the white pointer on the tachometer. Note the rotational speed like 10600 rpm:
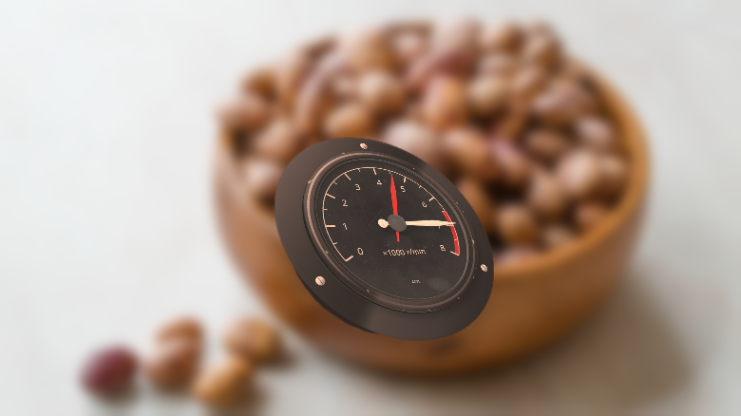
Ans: 7000 rpm
